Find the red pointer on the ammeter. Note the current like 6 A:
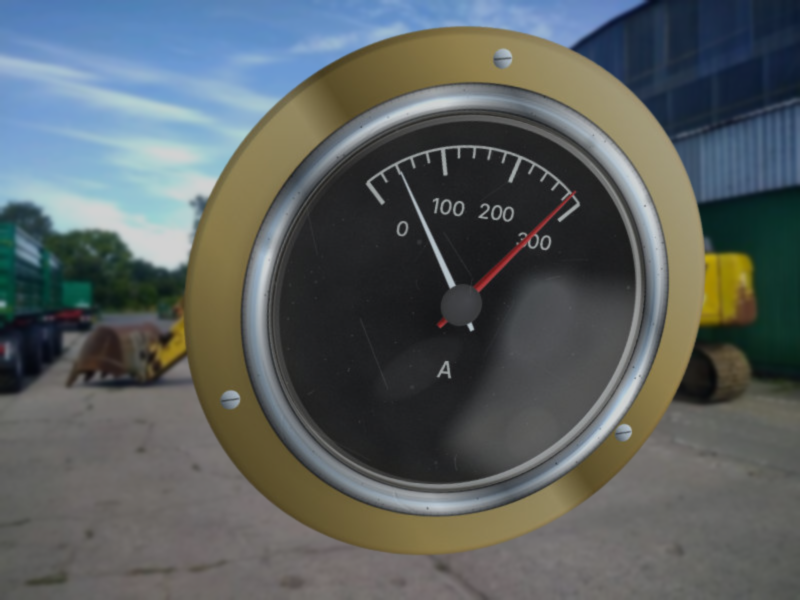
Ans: 280 A
